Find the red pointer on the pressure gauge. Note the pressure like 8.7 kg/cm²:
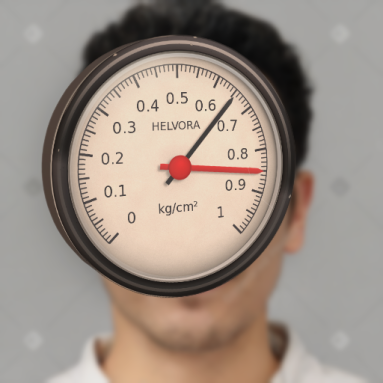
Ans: 0.85 kg/cm²
